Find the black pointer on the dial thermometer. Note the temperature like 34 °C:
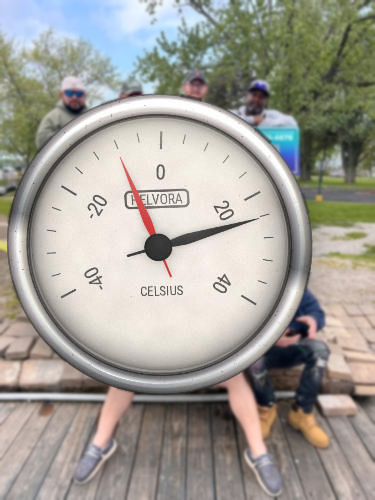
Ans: 24 °C
